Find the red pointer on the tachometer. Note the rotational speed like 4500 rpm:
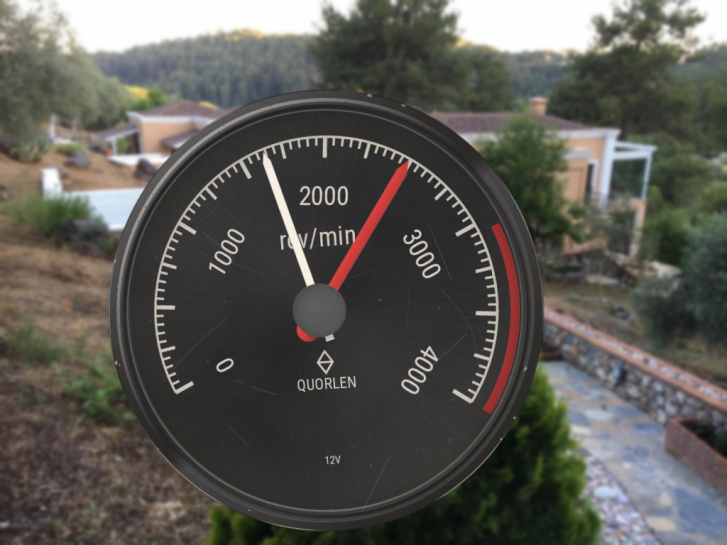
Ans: 2500 rpm
